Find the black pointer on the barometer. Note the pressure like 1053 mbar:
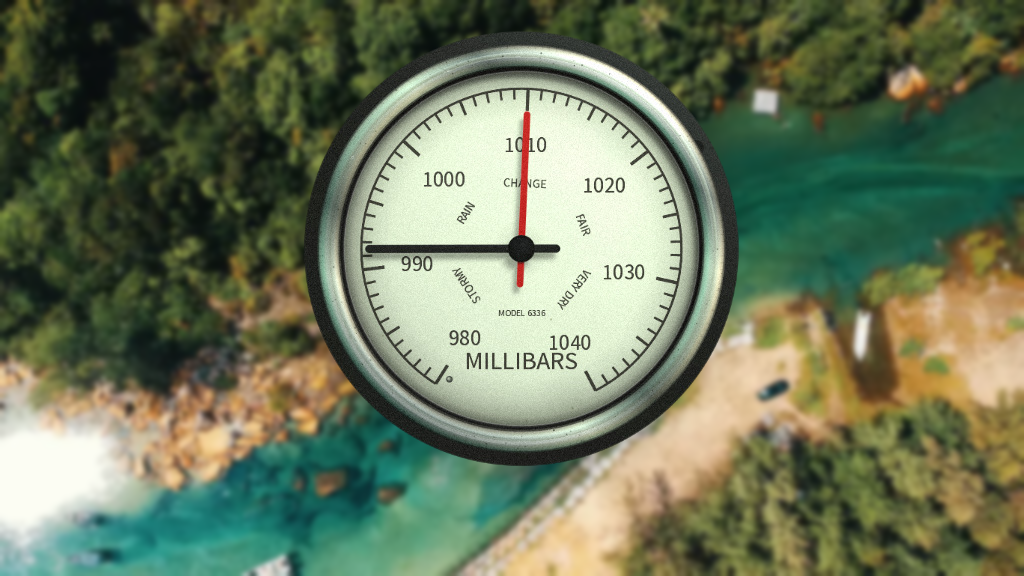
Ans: 991.5 mbar
